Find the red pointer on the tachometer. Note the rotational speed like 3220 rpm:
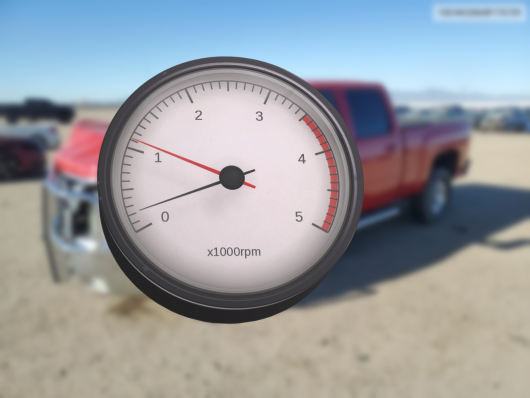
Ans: 1100 rpm
